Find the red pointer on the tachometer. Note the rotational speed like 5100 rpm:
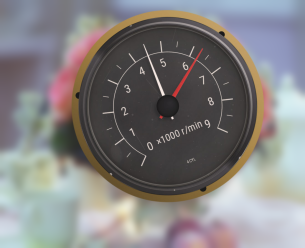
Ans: 6250 rpm
